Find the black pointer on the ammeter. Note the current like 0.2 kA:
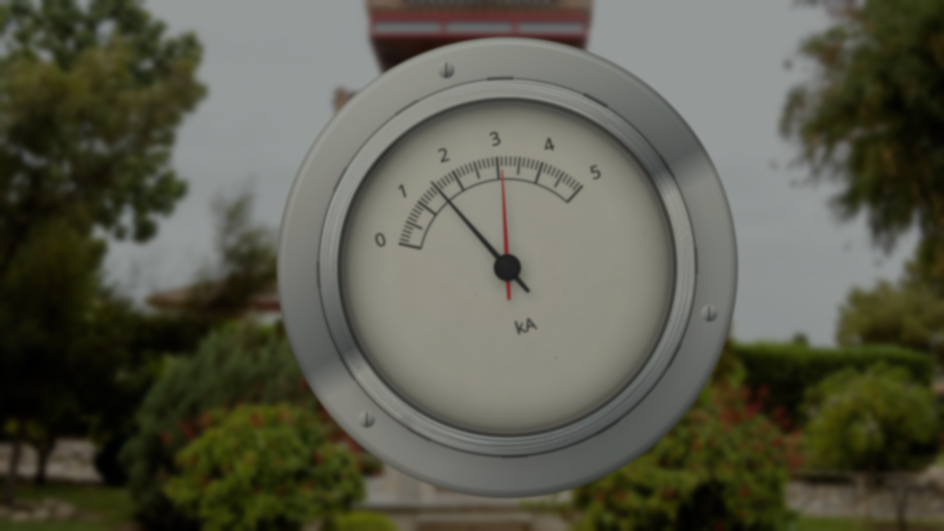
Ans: 1.5 kA
